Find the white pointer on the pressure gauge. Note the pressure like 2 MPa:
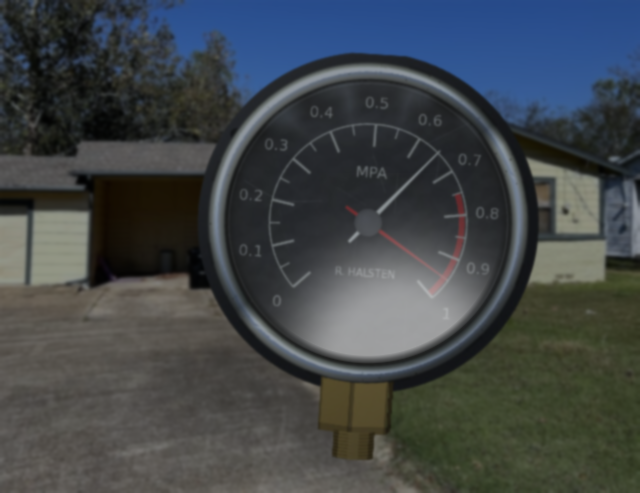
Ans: 0.65 MPa
